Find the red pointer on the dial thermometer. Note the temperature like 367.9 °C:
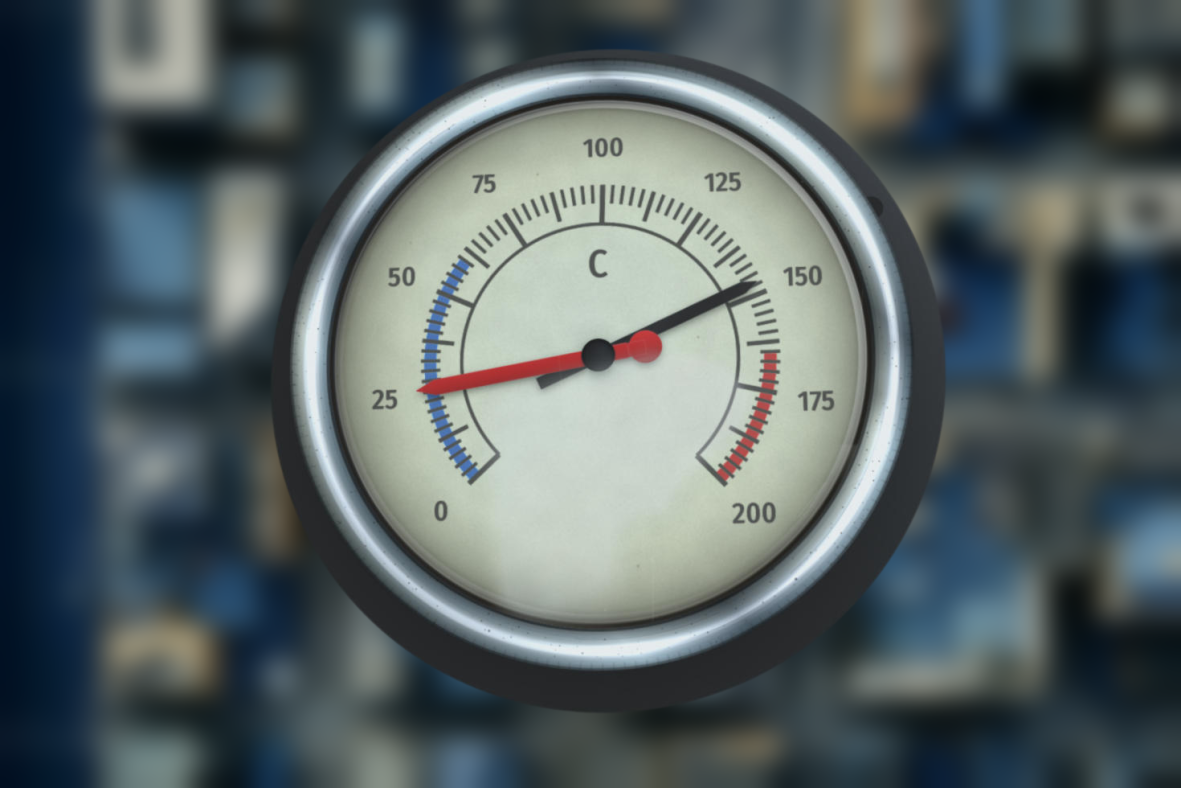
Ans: 25 °C
